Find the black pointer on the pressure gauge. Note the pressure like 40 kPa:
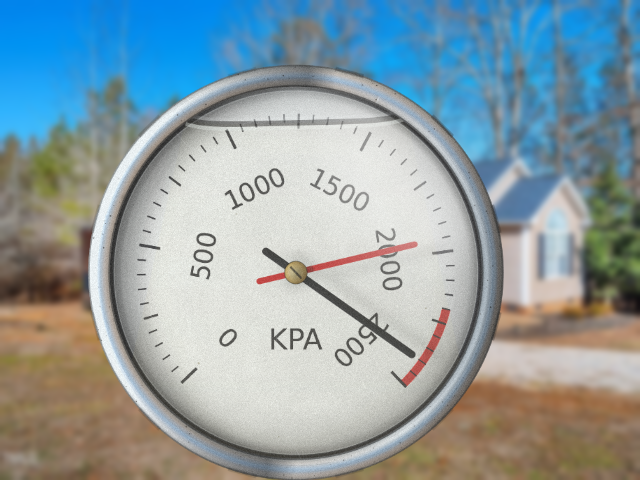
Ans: 2400 kPa
